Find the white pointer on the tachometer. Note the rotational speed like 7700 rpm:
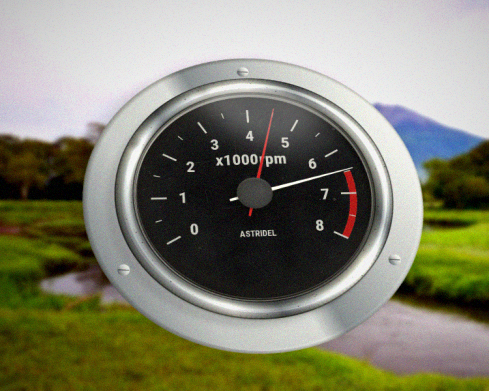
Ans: 6500 rpm
